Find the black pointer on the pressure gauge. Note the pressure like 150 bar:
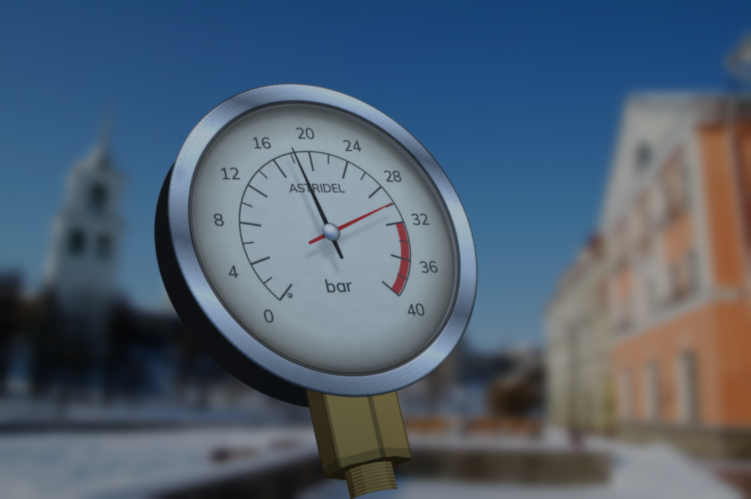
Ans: 18 bar
